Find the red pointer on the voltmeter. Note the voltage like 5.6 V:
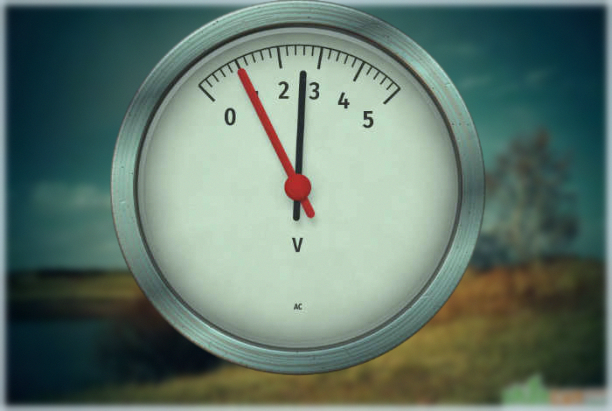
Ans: 1 V
